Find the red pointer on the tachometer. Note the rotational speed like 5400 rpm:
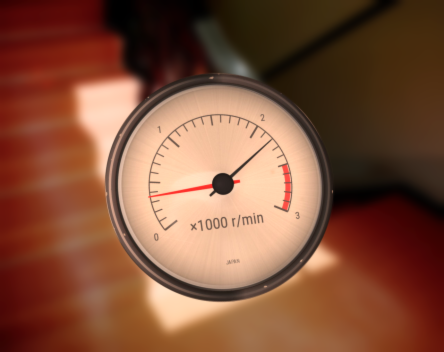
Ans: 350 rpm
